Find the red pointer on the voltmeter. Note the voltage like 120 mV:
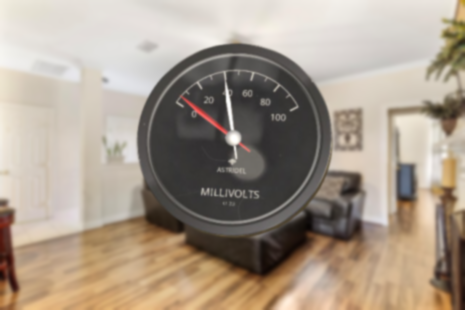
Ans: 5 mV
